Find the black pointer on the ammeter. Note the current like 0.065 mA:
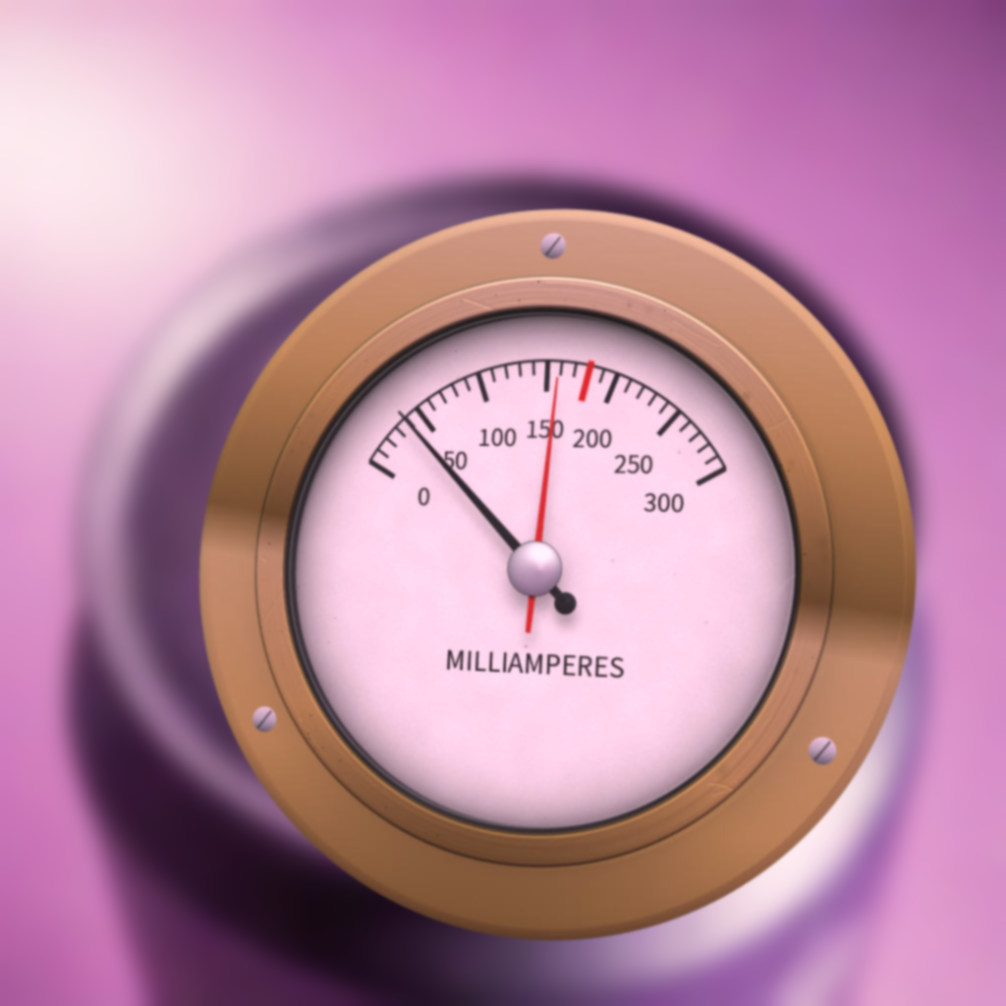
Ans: 40 mA
